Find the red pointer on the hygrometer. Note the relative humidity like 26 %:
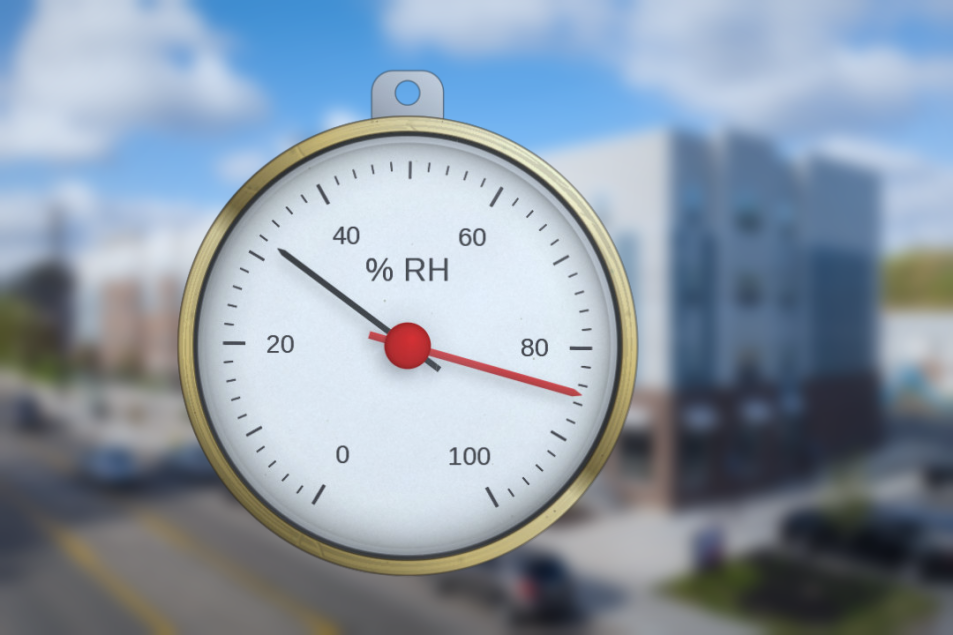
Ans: 85 %
